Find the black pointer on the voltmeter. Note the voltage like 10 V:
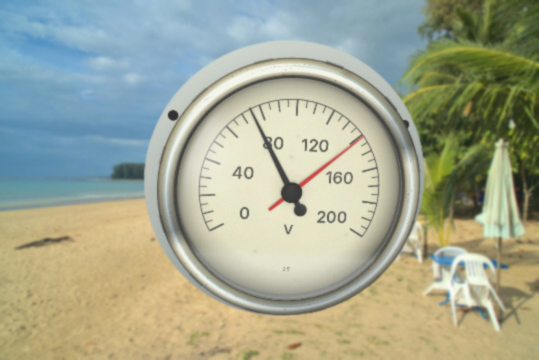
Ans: 75 V
